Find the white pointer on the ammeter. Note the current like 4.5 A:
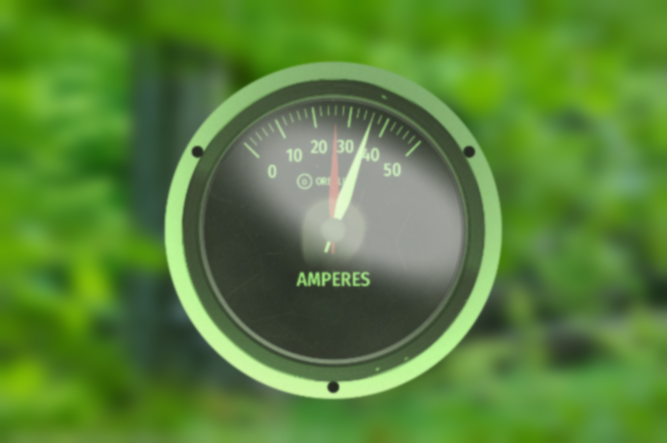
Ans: 36 A
